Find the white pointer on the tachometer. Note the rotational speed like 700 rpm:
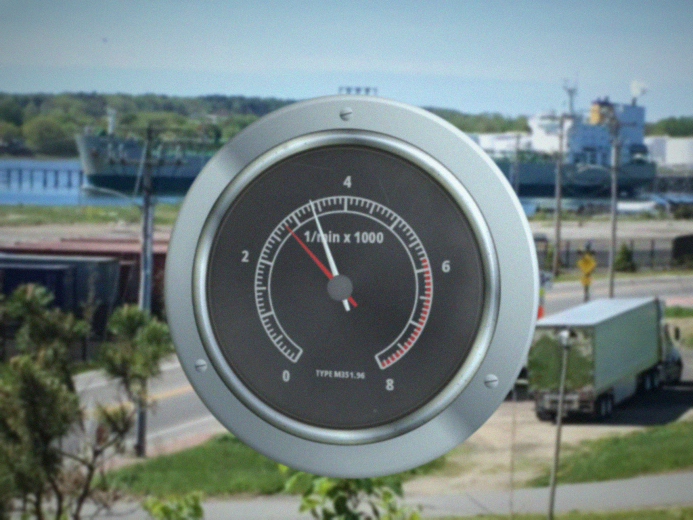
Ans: 3400 rpm
